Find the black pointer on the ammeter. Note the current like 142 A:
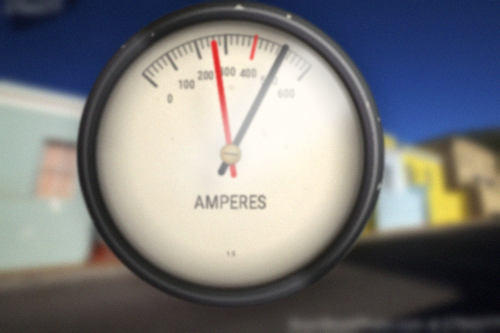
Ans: 500 A
